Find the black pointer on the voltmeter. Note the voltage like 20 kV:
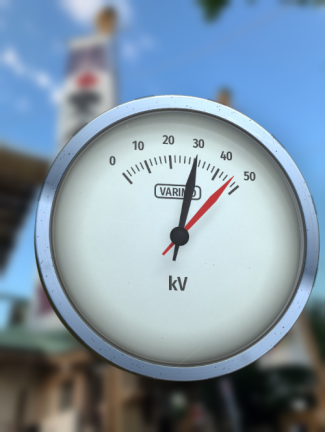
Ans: 30 kV
